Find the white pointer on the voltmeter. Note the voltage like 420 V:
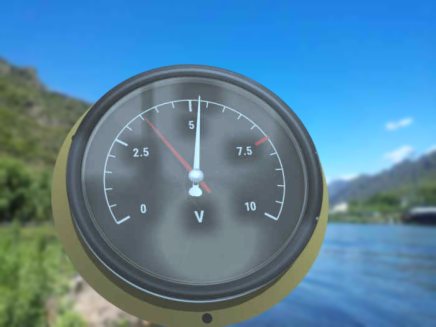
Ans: 5.25 V
